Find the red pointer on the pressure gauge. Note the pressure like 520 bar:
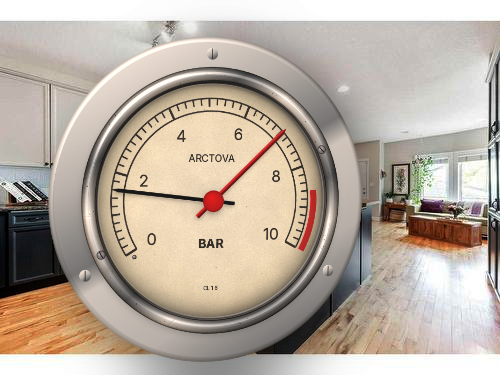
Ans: 7 bar
